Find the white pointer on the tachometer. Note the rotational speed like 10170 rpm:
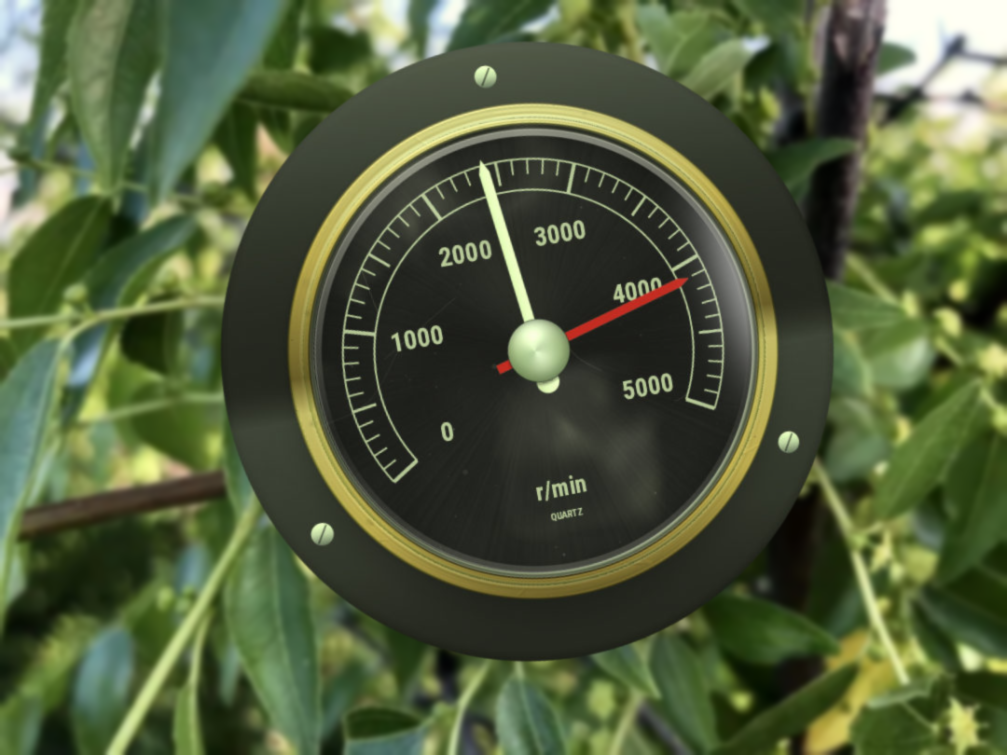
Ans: 2400 rpm
